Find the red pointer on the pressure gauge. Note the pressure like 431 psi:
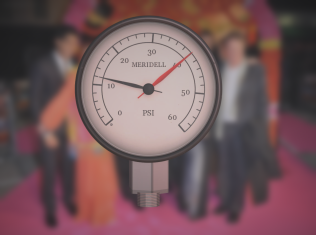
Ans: 40 psi
